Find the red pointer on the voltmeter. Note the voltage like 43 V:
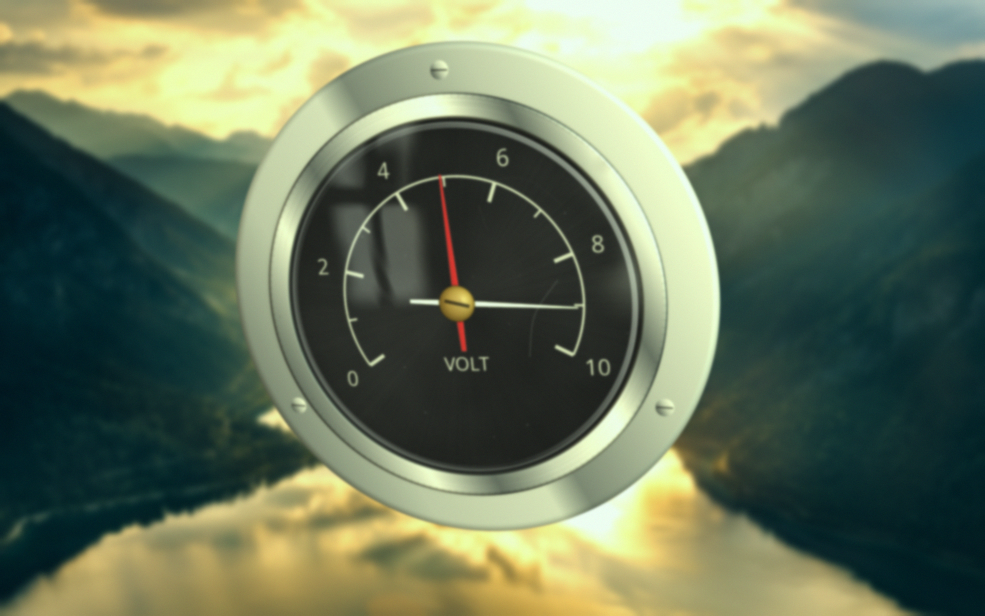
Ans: 5 V
